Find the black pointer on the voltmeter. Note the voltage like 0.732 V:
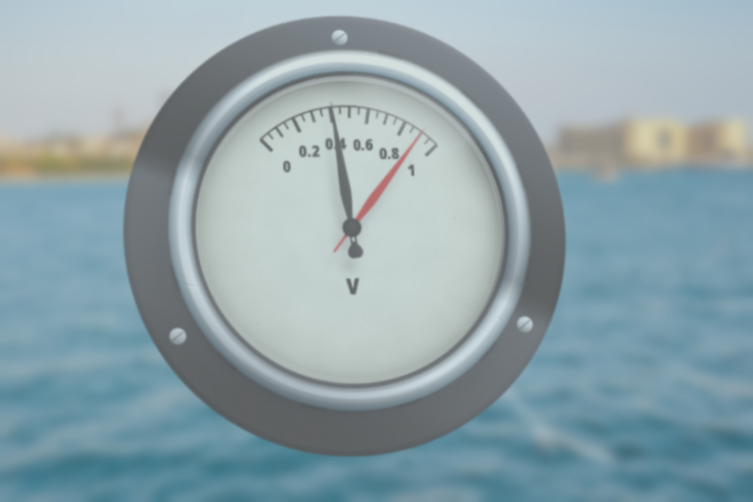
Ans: 0.4 V
